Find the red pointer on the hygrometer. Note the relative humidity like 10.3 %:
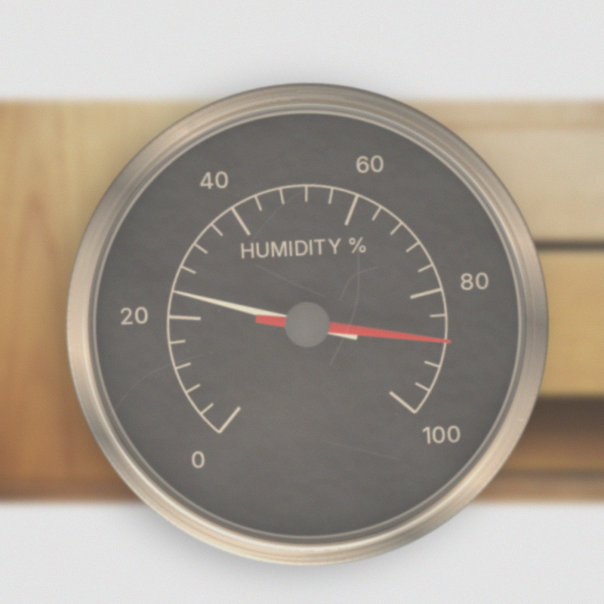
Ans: 88 %
